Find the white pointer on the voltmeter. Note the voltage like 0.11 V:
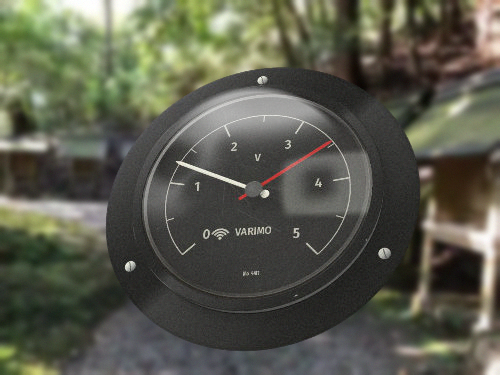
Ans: 1.25 V
